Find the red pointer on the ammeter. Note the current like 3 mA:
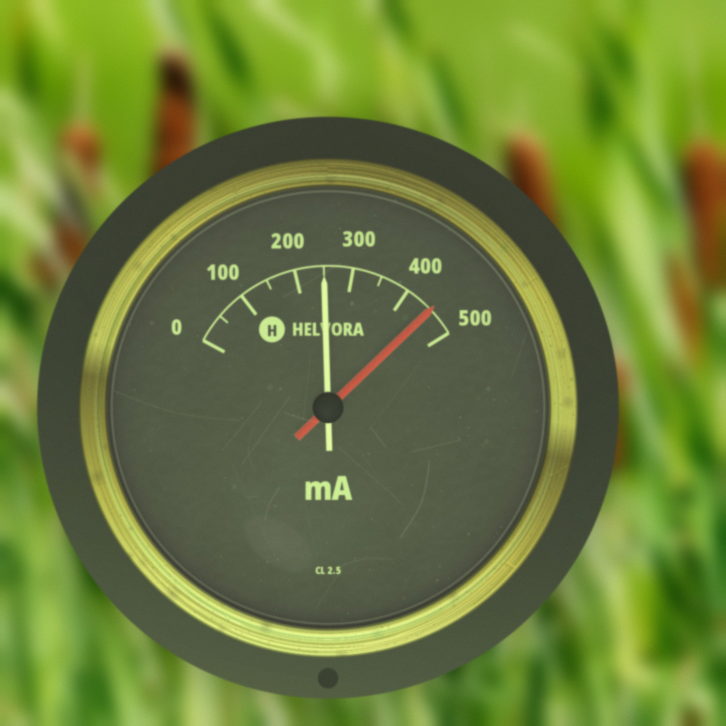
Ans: 450 mA
